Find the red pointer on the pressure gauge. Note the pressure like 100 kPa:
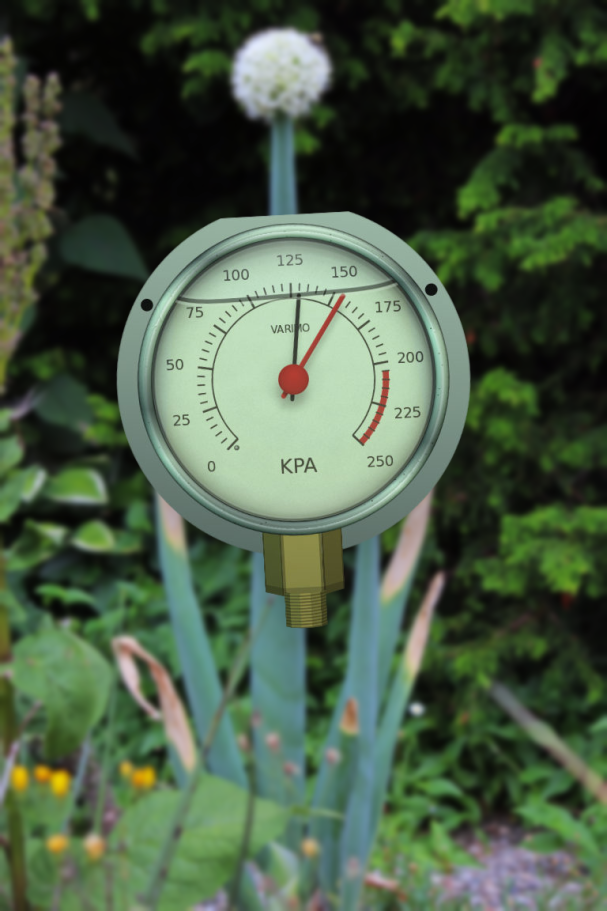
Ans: 155 kPa
